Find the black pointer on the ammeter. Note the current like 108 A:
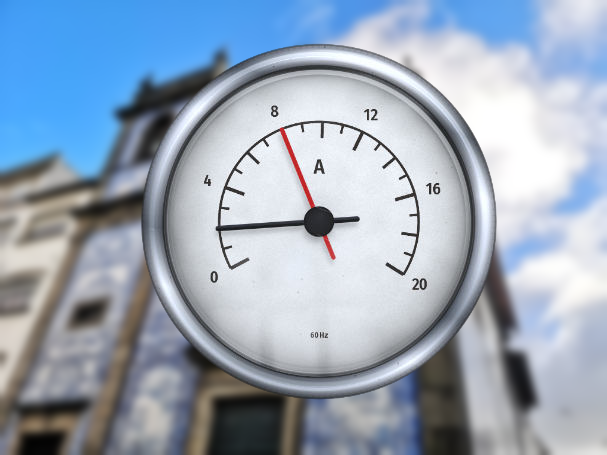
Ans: 2 A
